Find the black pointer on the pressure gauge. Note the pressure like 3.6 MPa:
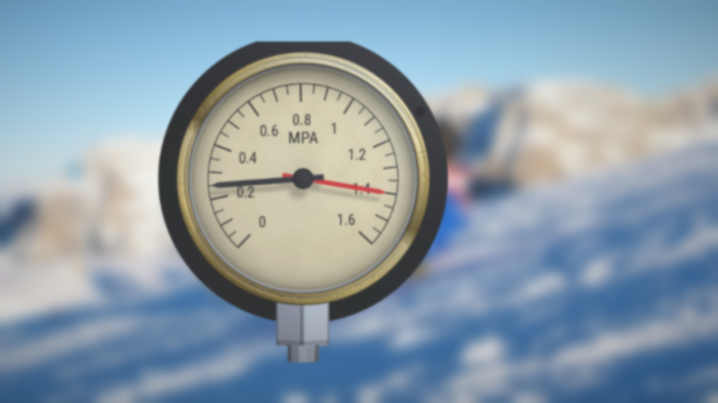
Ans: 0.25 MPa
